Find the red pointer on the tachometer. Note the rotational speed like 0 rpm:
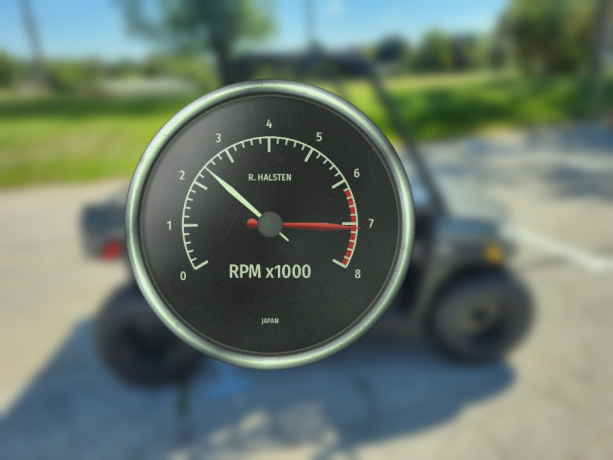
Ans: 7100 rpm
